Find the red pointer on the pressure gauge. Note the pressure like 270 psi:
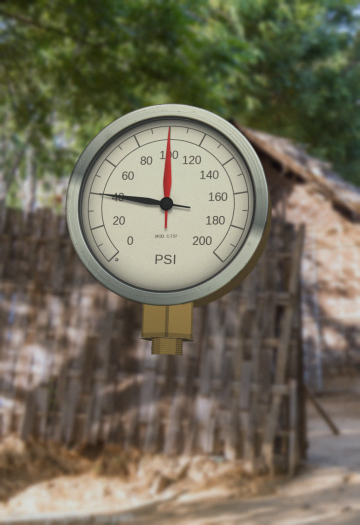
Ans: 100 psi
